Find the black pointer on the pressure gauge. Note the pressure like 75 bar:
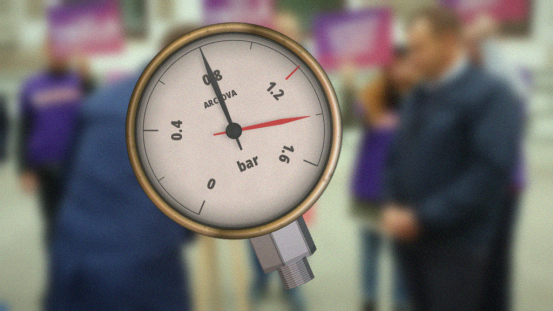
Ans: 0.8 bar
